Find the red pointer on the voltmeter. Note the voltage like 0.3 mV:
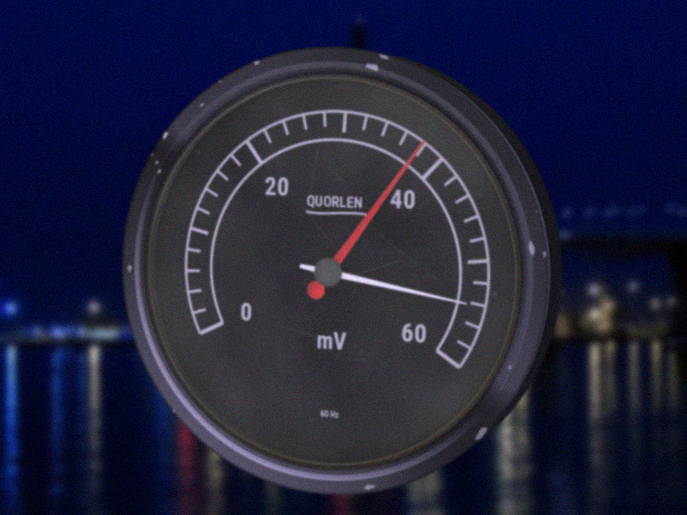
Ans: 38 mV
